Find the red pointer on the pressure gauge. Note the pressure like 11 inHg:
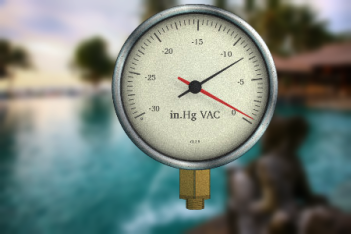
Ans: -0.5 inHg
